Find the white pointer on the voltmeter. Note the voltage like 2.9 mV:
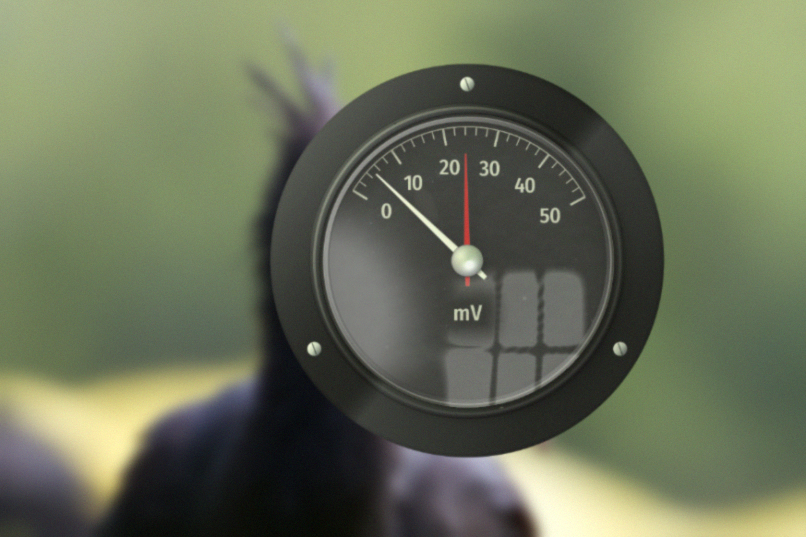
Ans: 5 mV
